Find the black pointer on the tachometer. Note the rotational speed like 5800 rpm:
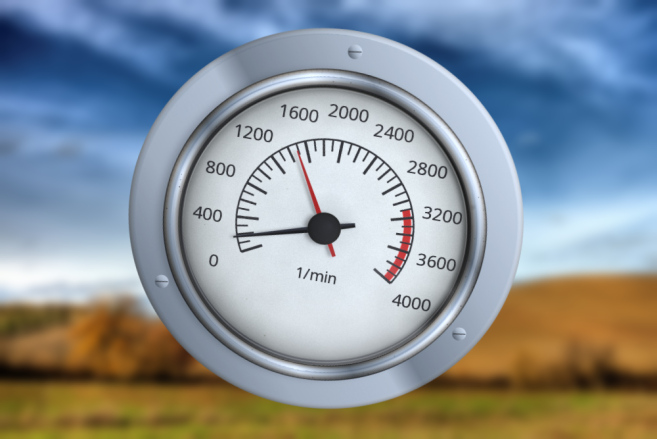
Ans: 200 rpm
